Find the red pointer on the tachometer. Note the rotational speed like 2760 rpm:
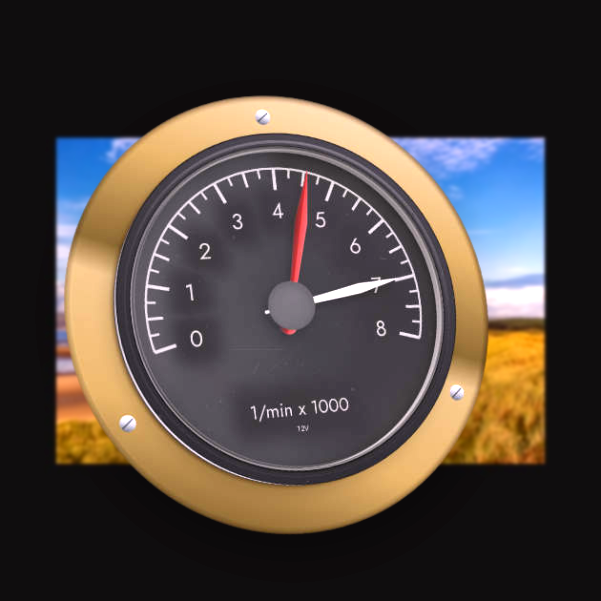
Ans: 4500 rpm
